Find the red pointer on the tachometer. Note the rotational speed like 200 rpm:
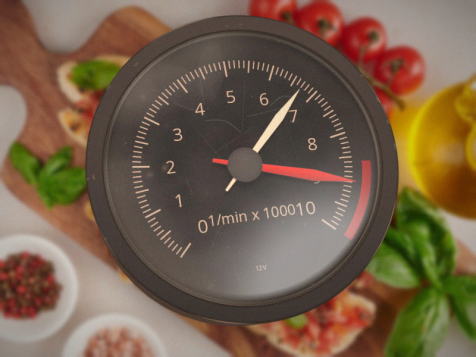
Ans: 9000 rpm
